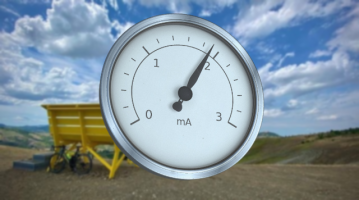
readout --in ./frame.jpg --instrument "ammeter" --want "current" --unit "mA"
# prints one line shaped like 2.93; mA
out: 1.9; mA
